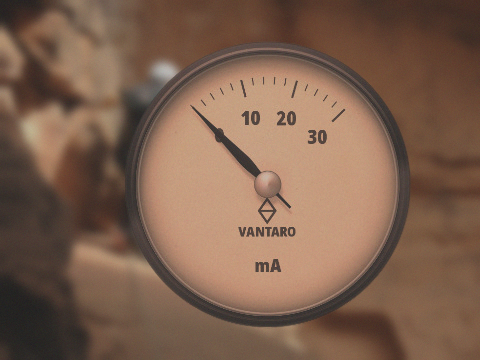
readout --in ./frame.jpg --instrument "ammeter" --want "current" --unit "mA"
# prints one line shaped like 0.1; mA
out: 0; mA
